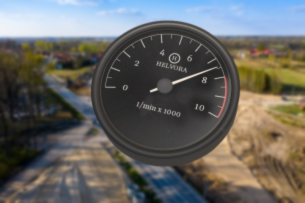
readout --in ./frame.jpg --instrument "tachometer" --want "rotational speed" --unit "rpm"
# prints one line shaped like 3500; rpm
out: 7500; rpm
